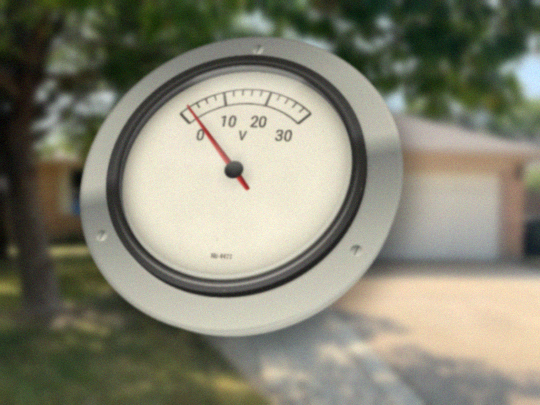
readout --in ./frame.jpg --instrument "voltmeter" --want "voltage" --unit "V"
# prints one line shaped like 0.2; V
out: 2; V
